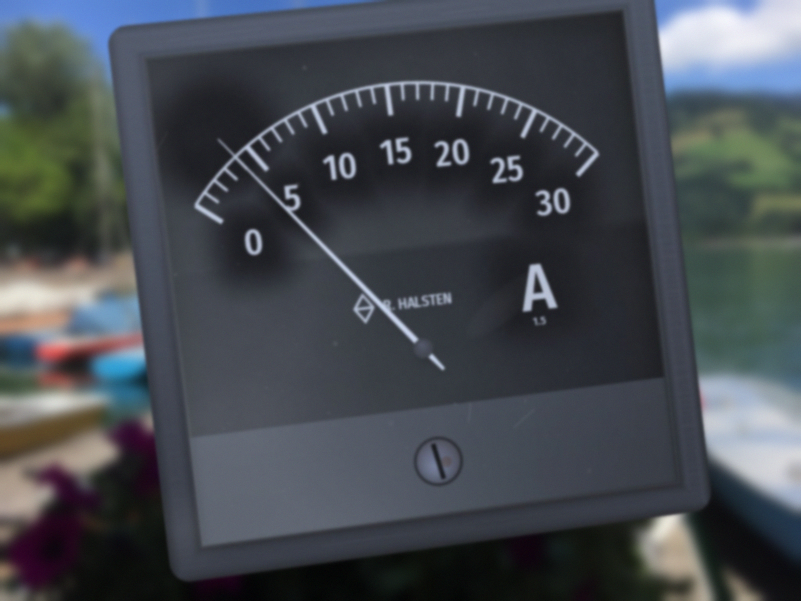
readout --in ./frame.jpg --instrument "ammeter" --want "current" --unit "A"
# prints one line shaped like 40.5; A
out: 4; A
